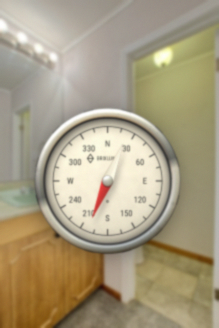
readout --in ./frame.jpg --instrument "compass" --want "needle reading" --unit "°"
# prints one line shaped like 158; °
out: 202.5; °
